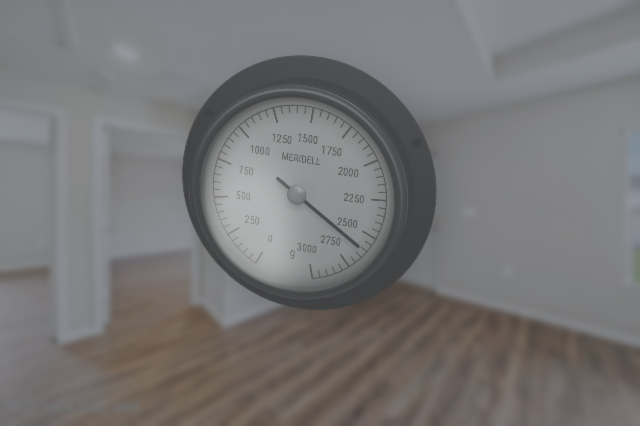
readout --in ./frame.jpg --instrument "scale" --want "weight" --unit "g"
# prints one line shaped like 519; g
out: 2600; g
